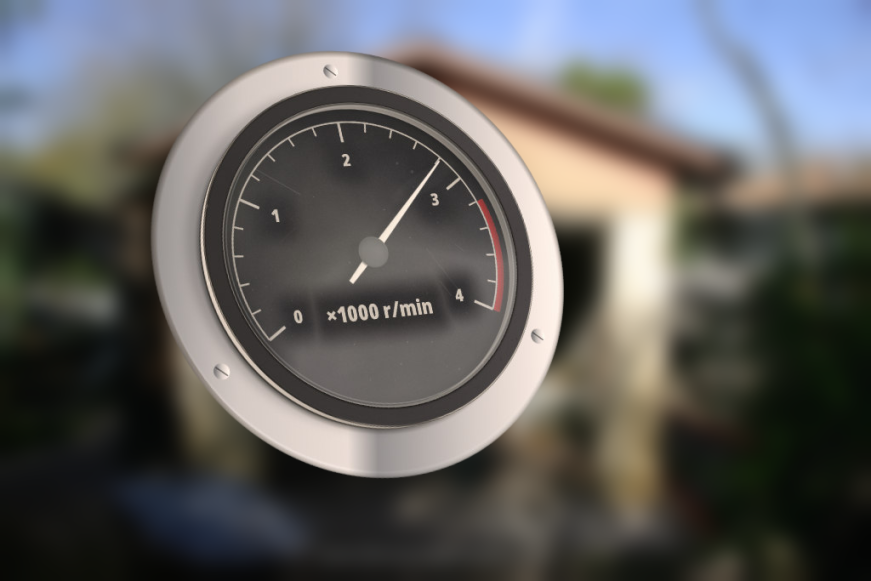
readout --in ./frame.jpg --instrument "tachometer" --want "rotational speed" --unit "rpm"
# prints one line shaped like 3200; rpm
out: 2800; rpm
